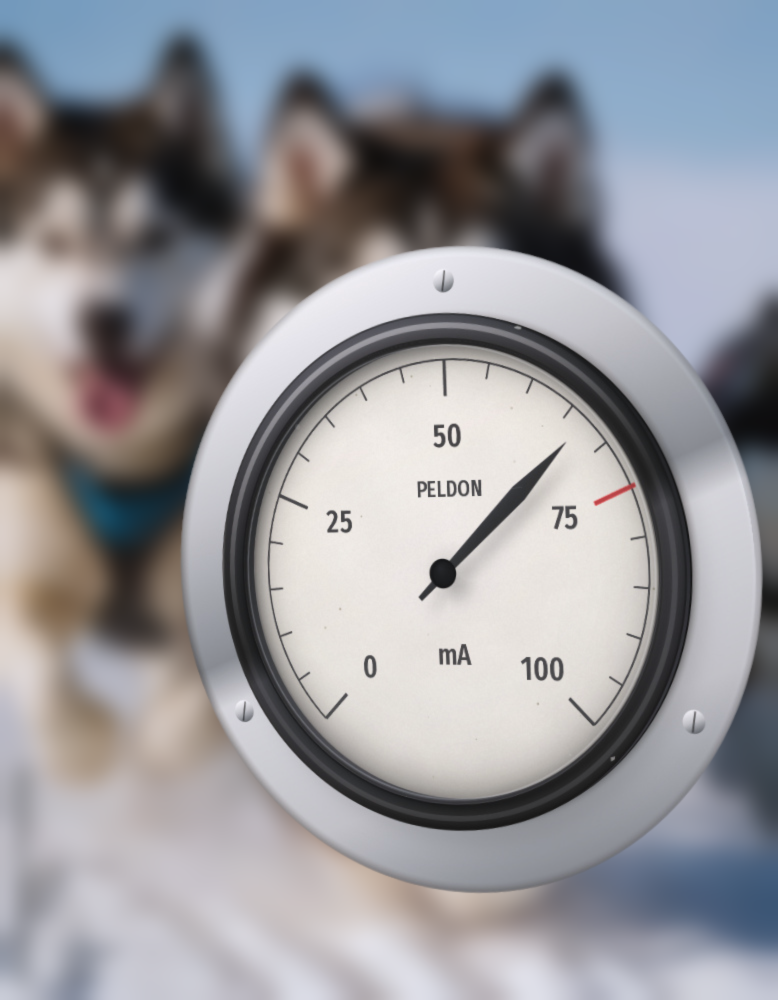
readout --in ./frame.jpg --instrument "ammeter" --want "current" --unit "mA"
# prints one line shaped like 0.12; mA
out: 67.5; mA
